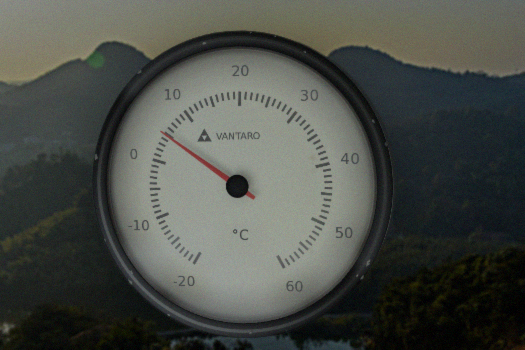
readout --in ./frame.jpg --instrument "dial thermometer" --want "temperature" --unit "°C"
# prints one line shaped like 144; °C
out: 5; °C
